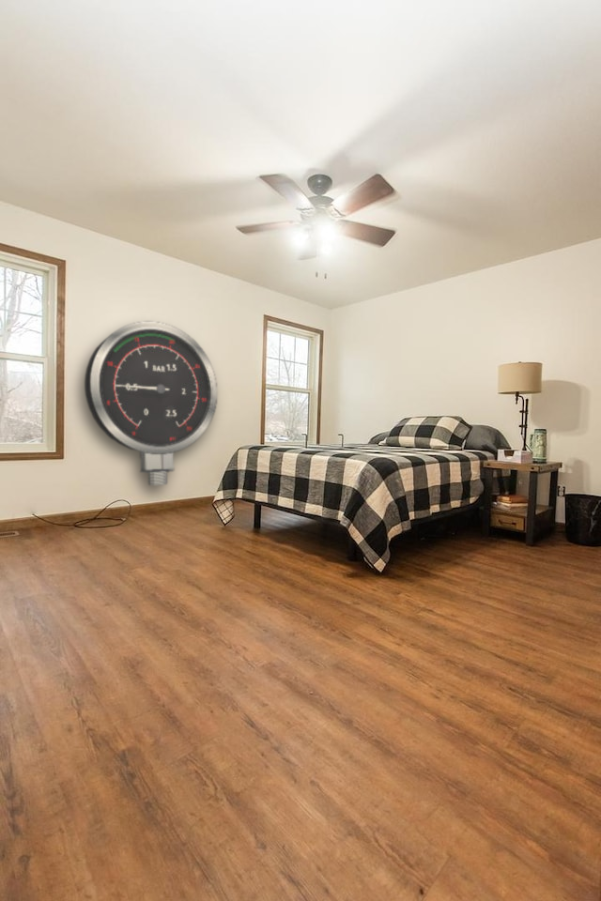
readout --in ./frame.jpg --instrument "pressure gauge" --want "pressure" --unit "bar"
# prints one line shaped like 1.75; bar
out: 0.5; bar
